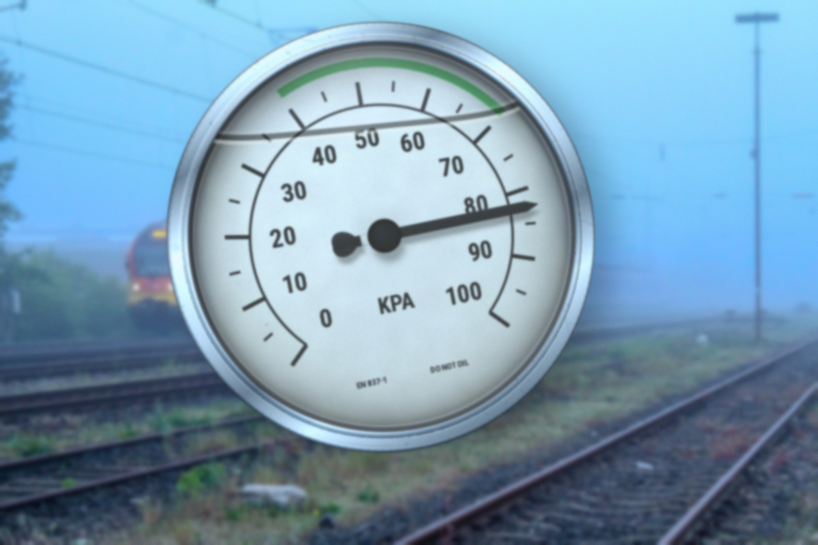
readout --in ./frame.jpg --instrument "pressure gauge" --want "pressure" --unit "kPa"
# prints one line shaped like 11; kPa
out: 82.5; kPa
